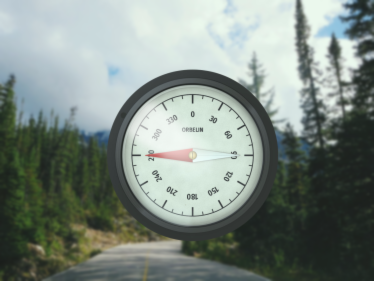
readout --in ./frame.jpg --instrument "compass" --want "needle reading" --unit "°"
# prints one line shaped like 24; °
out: 270; °
